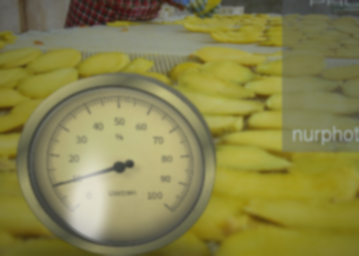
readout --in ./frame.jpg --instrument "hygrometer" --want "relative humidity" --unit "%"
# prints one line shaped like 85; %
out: 10; %
